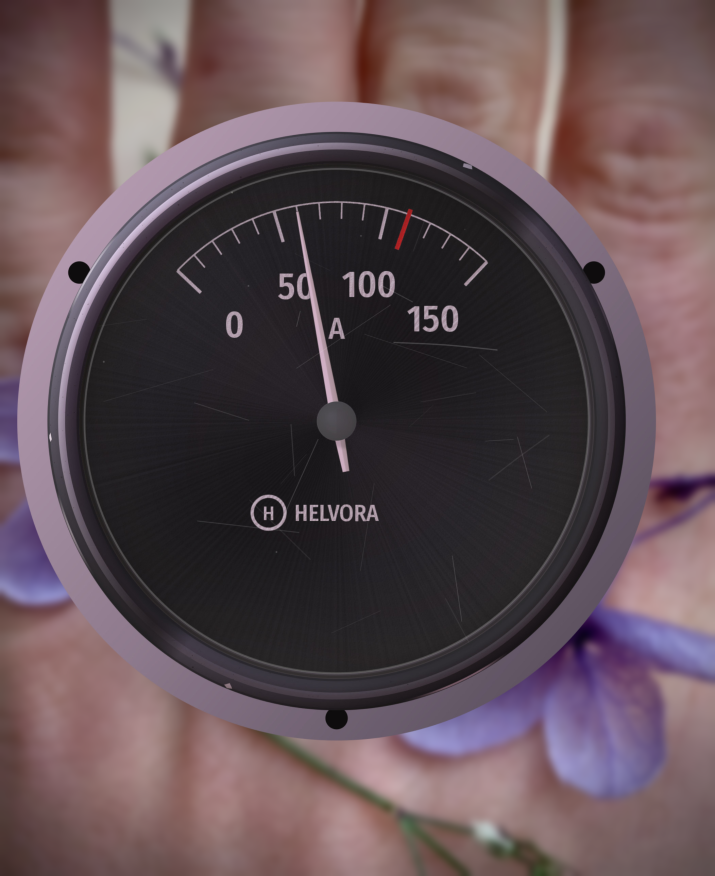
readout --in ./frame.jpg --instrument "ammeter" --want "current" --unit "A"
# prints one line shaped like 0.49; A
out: 60; A
